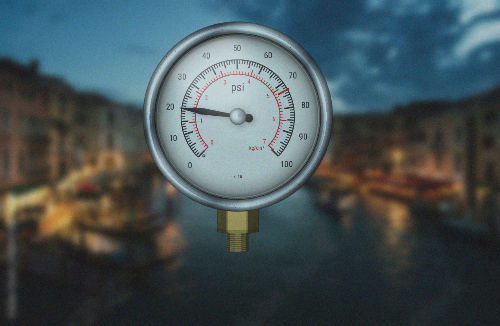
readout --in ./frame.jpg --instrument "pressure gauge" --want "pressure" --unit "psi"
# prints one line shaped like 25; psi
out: 20; psi
